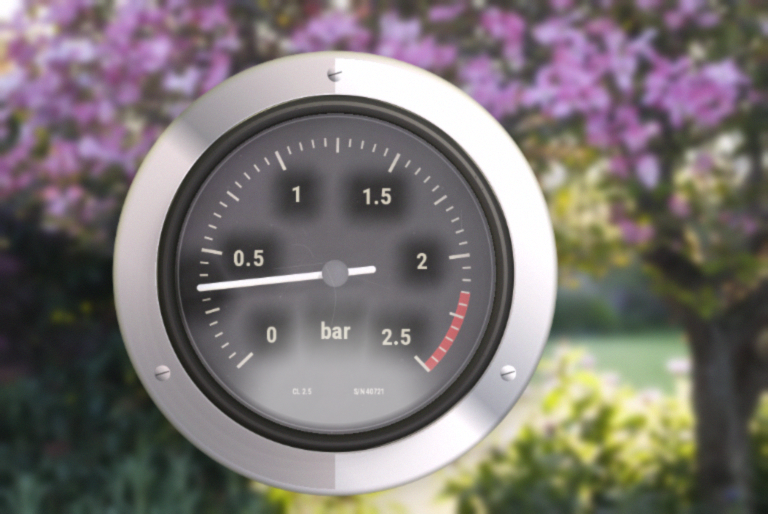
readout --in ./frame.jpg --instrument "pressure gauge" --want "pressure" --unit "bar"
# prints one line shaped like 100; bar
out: 0.35; bar
